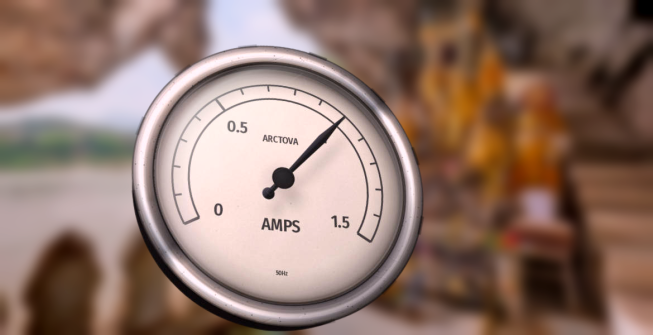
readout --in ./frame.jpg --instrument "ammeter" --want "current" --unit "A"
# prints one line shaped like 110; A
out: 1; A
